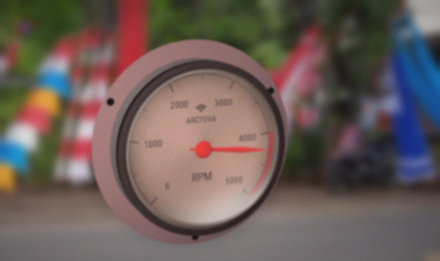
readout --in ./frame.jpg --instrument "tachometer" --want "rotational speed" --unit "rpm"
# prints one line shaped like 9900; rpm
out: 4250; rpm
